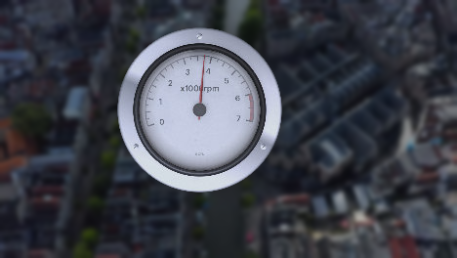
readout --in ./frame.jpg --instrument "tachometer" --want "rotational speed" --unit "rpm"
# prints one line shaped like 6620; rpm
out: 3750; rpm
